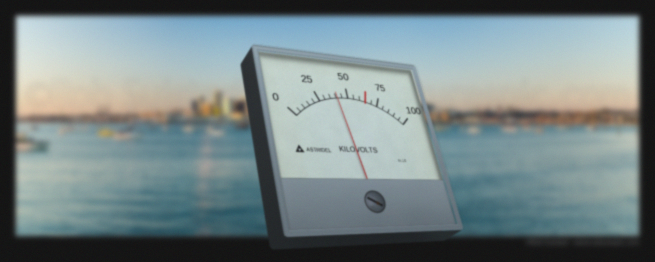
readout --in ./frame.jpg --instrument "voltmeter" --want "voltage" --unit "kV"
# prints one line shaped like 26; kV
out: 40; kV
